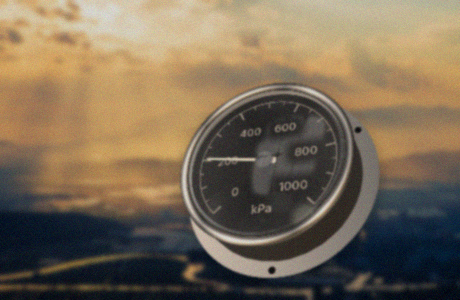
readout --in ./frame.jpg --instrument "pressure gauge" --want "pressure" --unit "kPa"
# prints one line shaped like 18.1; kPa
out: 200; kPa
